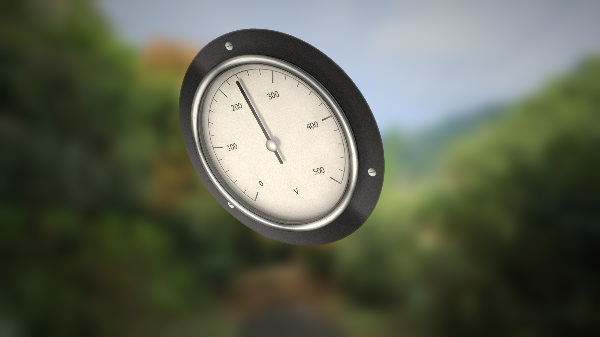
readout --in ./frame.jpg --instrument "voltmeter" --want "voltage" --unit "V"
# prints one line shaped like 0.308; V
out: 240; V
